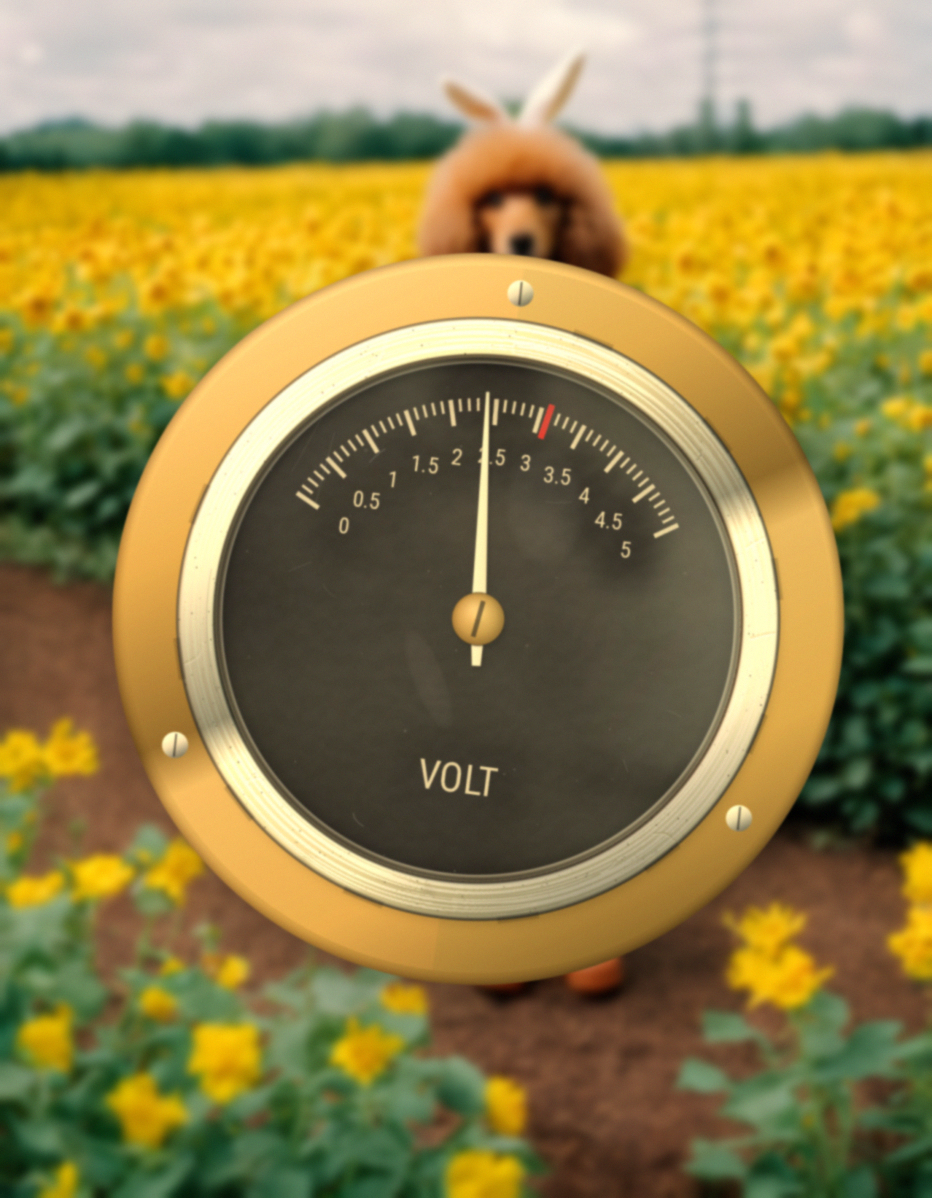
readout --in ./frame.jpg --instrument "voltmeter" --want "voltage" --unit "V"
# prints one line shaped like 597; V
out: 2.4; V
